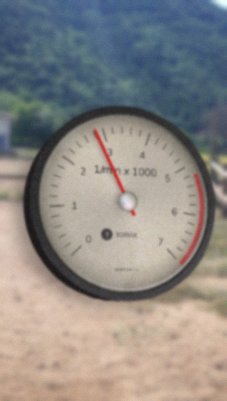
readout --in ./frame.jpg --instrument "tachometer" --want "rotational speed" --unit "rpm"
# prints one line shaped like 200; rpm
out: 2800; rpm
